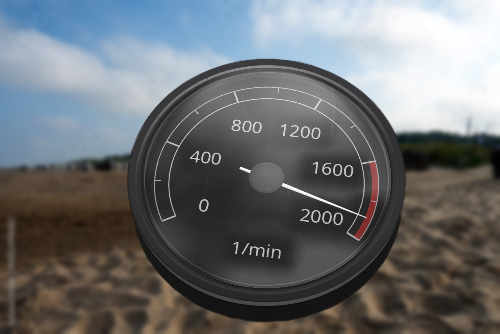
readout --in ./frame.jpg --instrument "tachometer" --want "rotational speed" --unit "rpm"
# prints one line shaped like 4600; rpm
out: 1900; rpm
